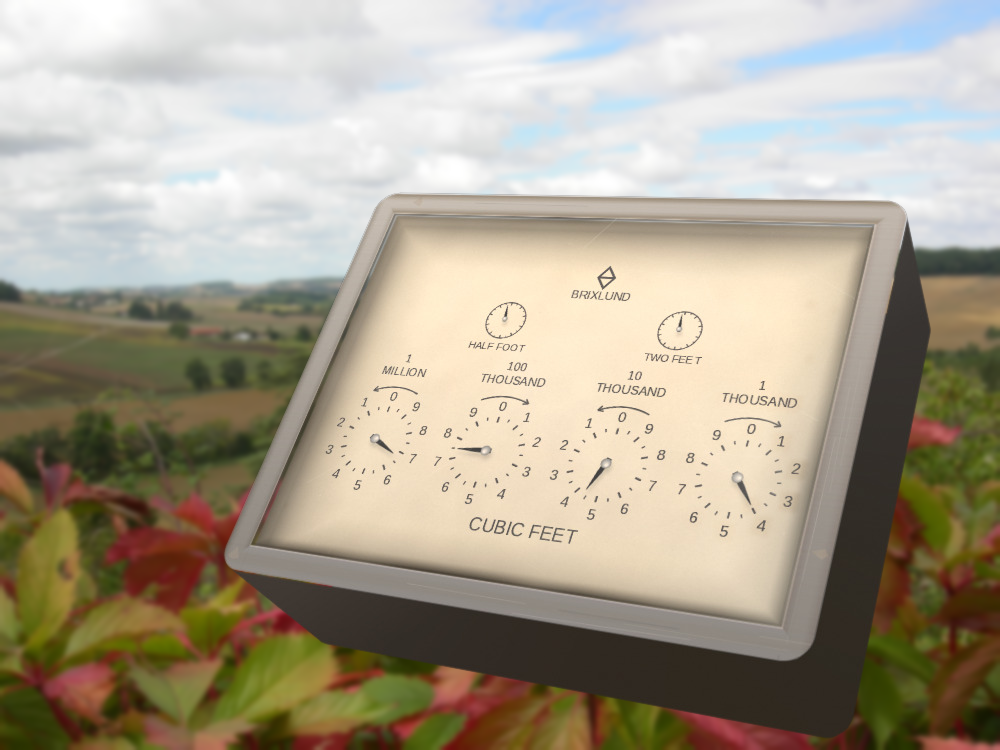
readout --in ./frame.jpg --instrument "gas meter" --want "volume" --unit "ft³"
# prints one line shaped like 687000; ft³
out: 674400; ft³
